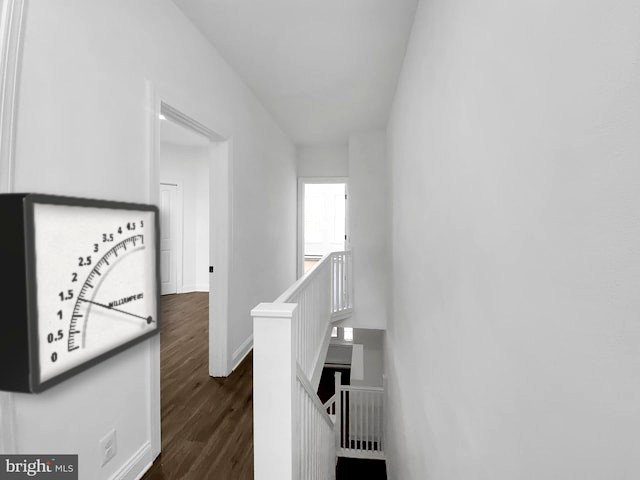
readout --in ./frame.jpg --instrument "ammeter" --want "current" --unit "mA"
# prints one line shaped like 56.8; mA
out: 1.5; mA
